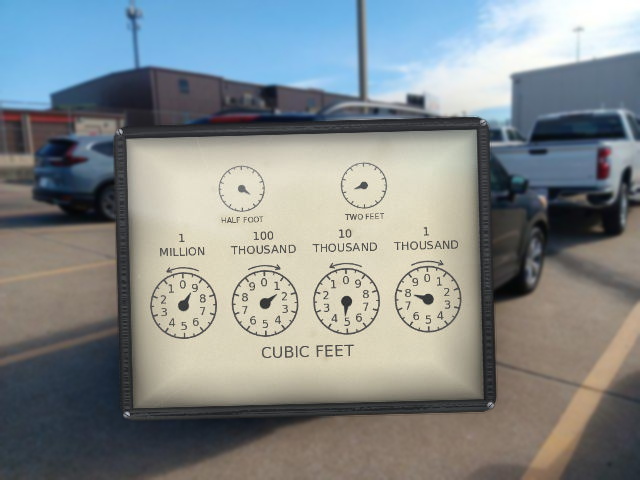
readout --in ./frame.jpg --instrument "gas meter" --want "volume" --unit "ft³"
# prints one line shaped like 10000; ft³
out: 914800; ft³
